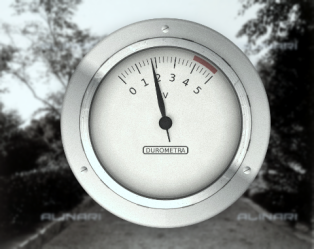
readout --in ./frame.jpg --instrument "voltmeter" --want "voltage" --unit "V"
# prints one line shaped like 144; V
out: 1.8; V
